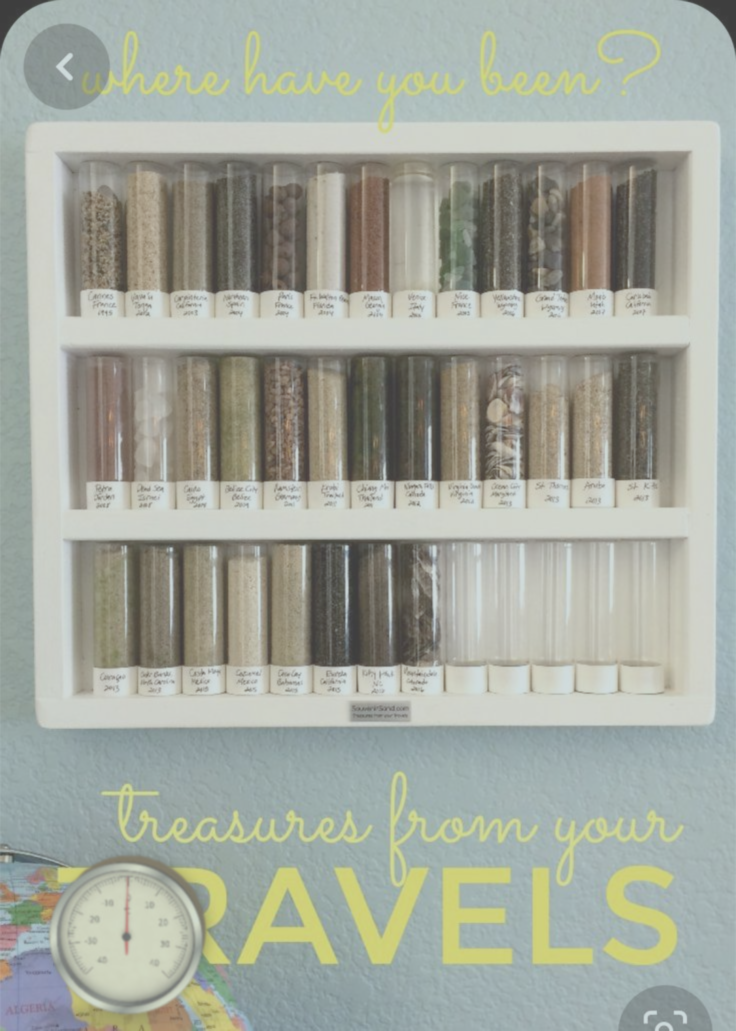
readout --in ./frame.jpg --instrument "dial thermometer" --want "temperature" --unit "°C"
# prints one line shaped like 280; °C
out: 0; °C
